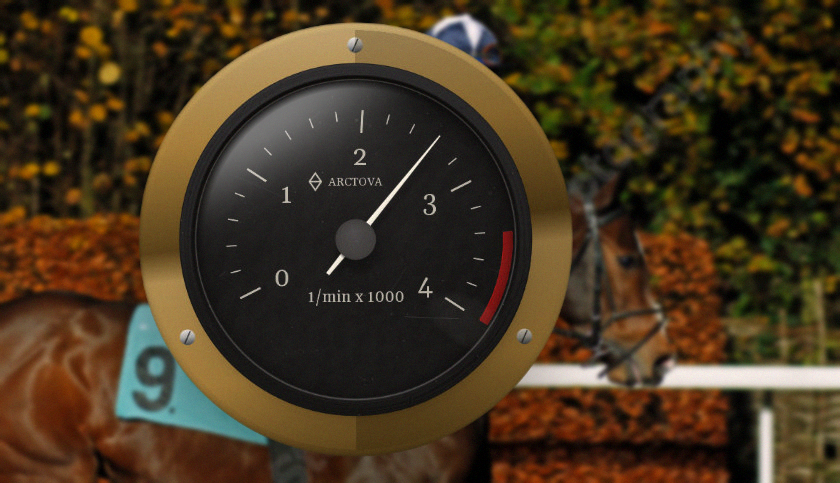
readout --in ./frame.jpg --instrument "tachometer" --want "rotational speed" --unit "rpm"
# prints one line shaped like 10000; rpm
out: 2600; rpm
